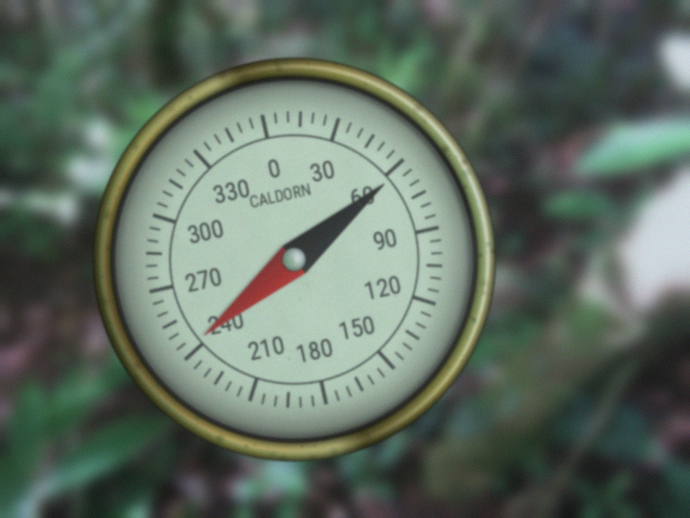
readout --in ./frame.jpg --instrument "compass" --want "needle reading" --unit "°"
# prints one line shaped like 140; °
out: 242.5; °
